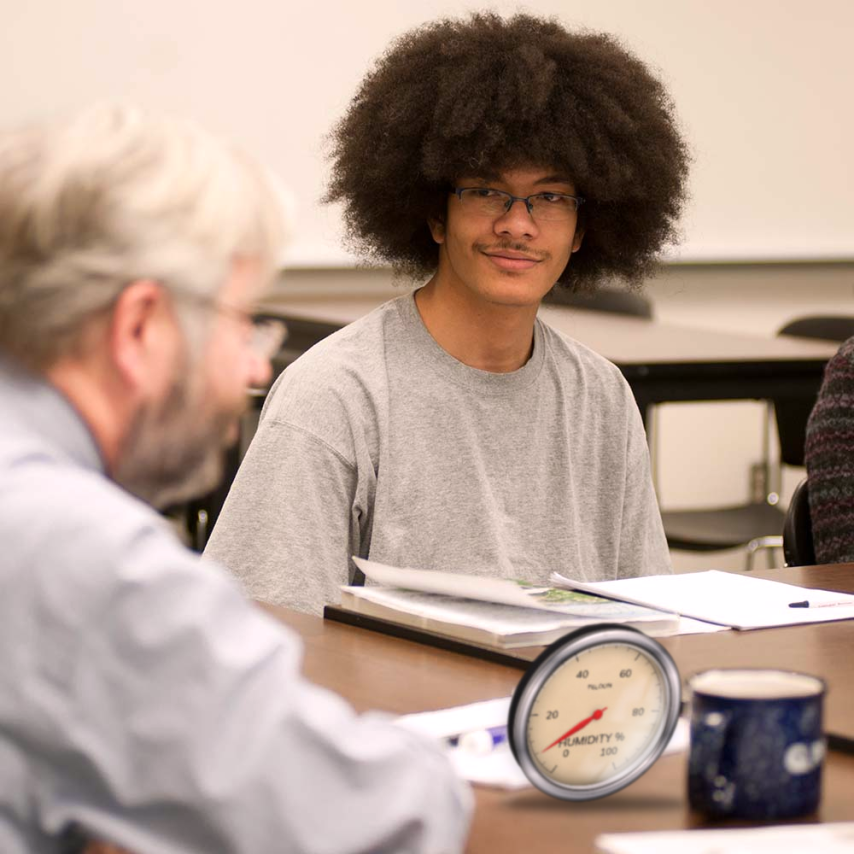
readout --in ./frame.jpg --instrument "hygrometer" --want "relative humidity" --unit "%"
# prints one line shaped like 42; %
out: 8; %
